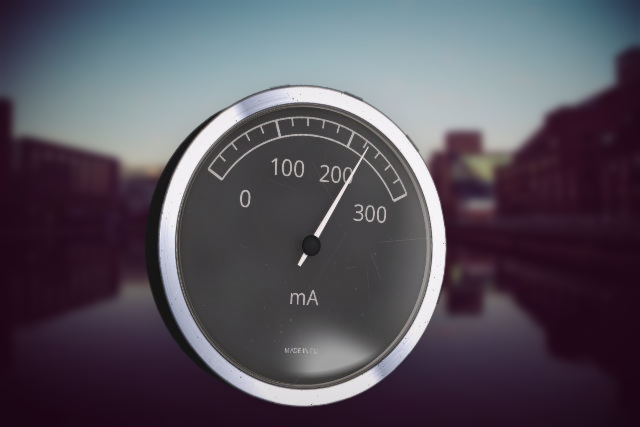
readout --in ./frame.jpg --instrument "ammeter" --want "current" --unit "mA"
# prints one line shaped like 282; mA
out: 220; mA
